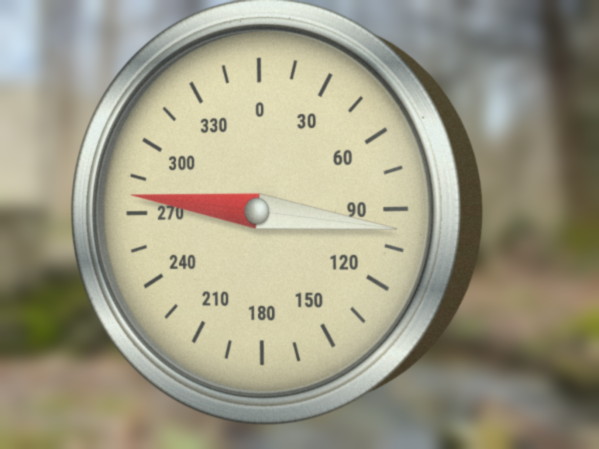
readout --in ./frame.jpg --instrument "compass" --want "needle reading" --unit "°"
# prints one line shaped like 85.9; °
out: 277.5; °
